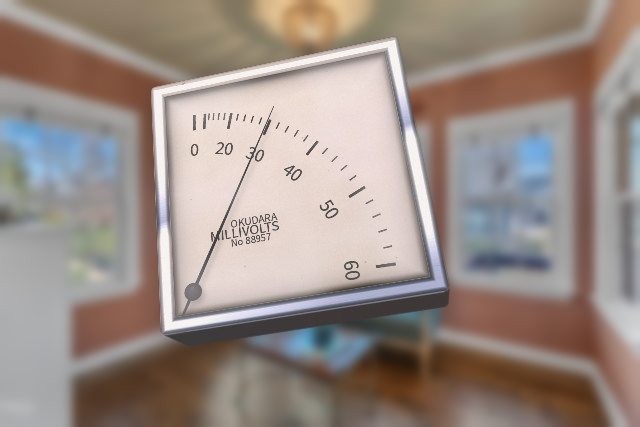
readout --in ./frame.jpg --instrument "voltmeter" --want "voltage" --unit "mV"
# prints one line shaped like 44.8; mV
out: 30; mV
